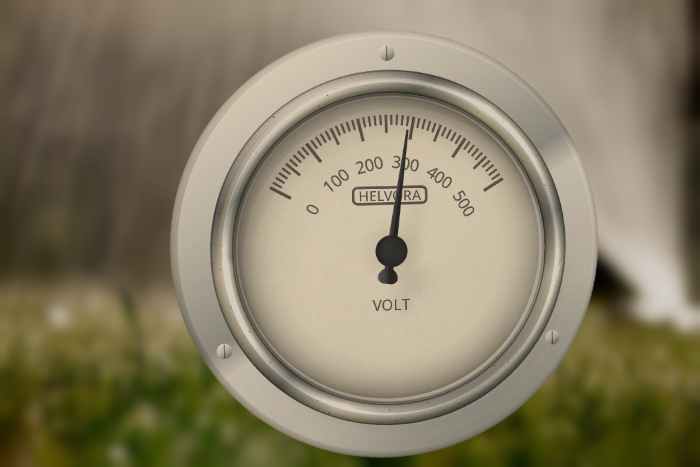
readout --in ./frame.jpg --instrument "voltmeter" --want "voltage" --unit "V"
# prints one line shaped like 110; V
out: 290; V
